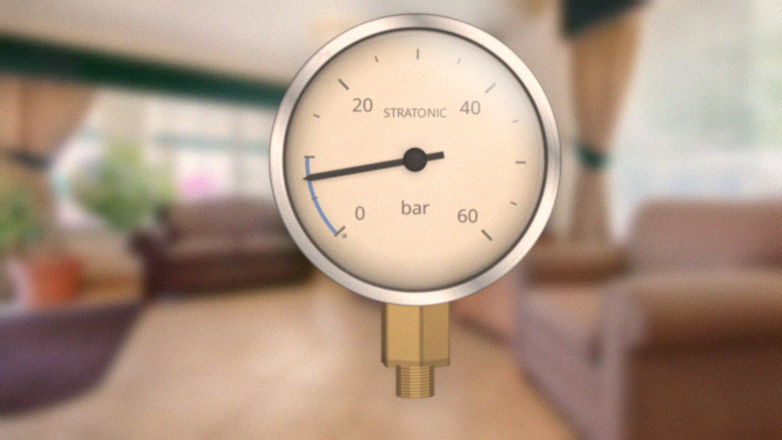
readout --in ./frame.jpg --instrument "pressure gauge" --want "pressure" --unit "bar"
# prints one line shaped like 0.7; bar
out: 7.5; bar
